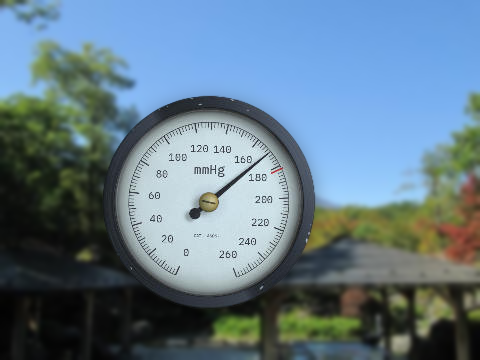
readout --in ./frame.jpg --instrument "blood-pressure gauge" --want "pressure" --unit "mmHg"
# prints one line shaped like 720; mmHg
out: 170; mmHg
